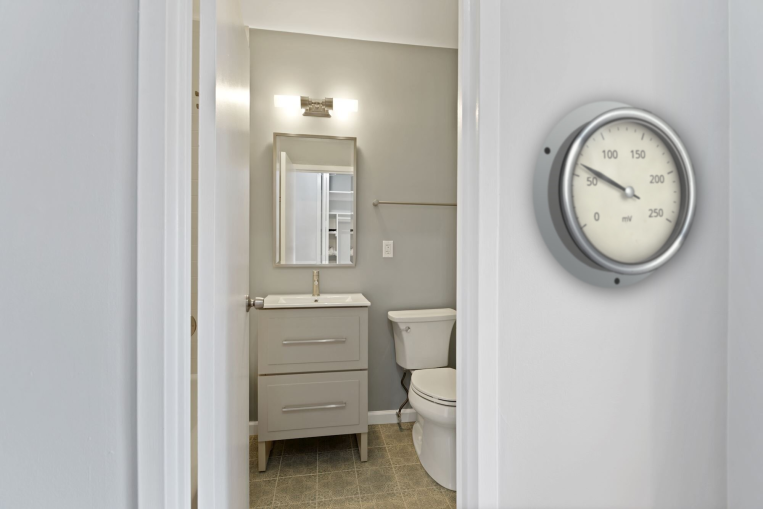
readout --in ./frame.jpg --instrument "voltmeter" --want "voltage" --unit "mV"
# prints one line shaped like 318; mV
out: 60; mV
